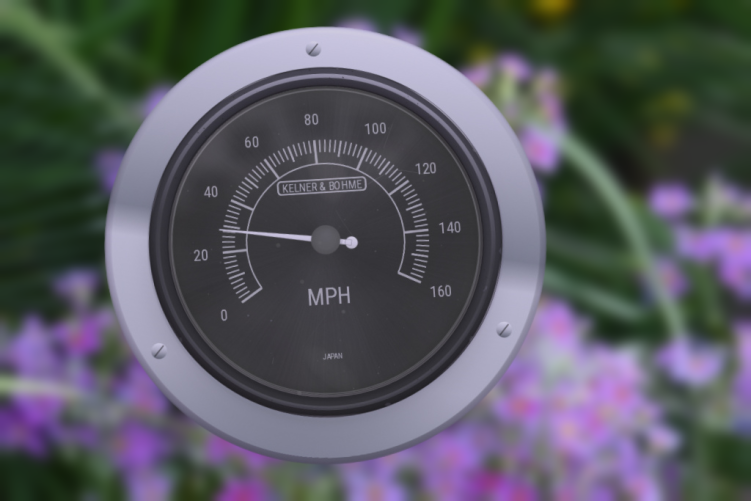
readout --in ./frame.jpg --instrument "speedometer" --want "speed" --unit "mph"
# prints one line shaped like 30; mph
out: 28; mph
